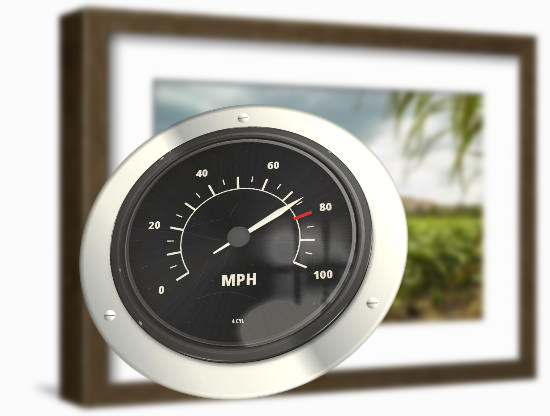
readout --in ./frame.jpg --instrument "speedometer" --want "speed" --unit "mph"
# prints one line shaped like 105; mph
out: 75; mph
